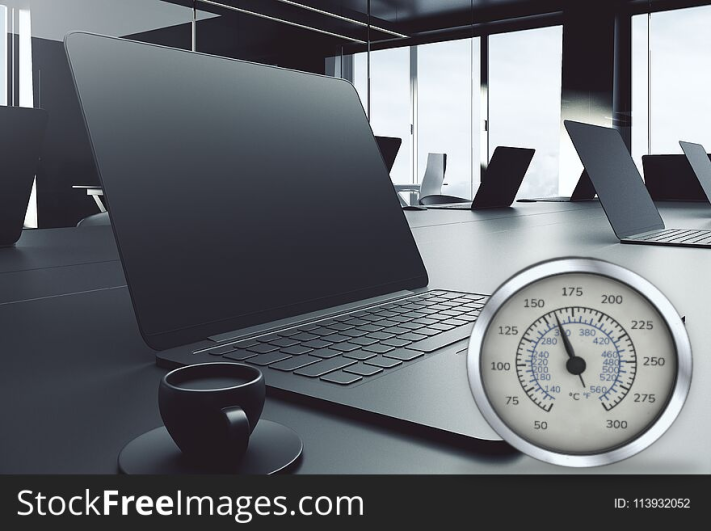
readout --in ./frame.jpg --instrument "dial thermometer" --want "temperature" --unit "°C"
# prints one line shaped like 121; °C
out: 160; °C
